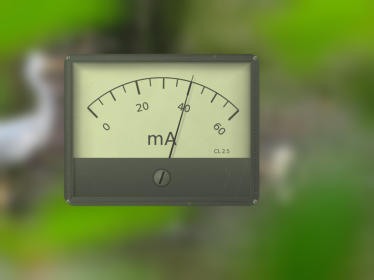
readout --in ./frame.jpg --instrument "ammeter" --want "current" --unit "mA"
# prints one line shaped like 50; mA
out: 40; mA
